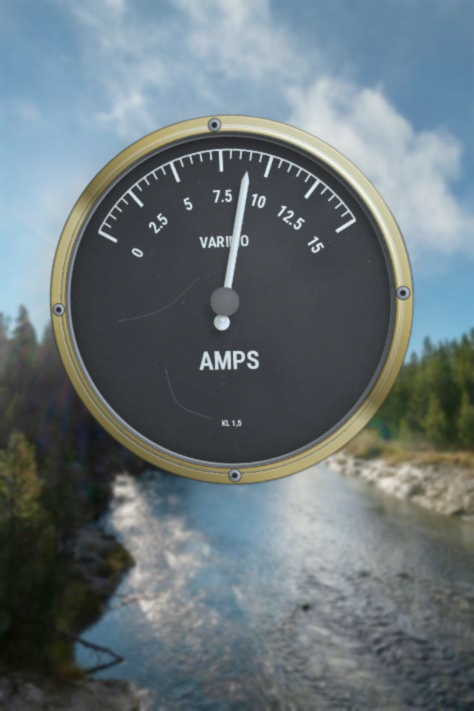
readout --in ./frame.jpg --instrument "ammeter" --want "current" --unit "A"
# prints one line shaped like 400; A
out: 9; A
